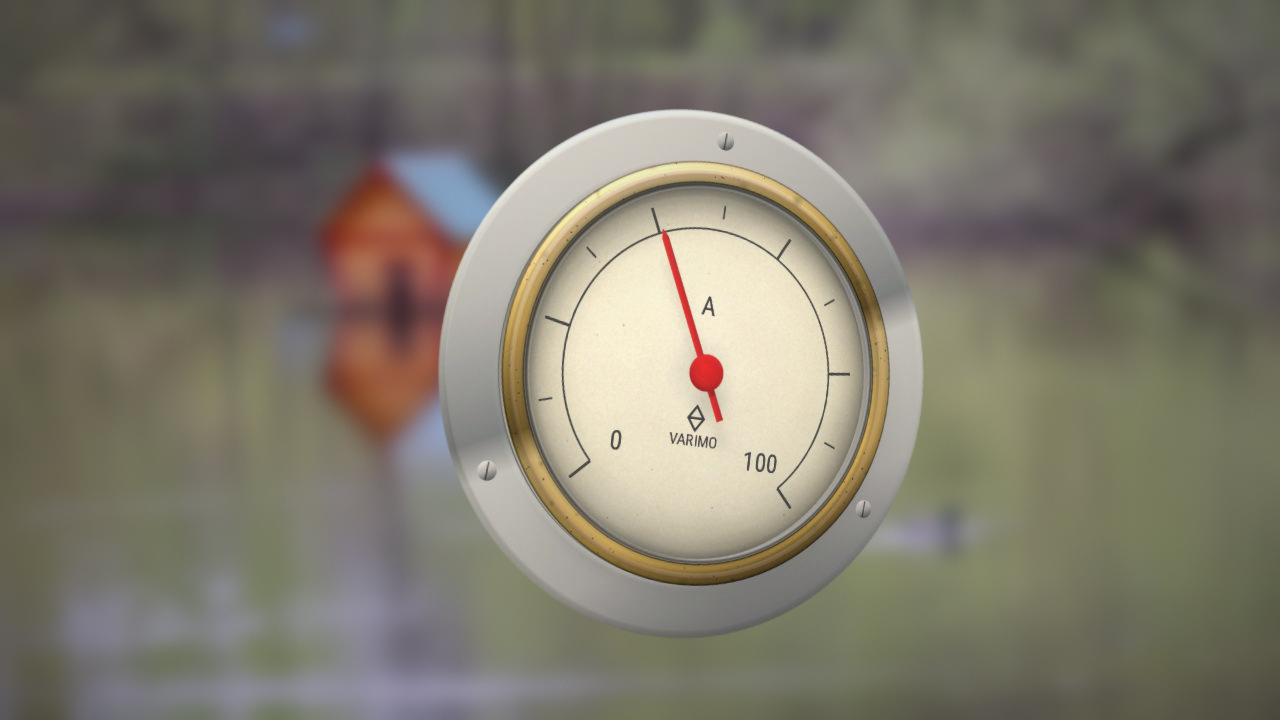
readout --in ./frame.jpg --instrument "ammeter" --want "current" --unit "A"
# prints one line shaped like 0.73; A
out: 40; A
